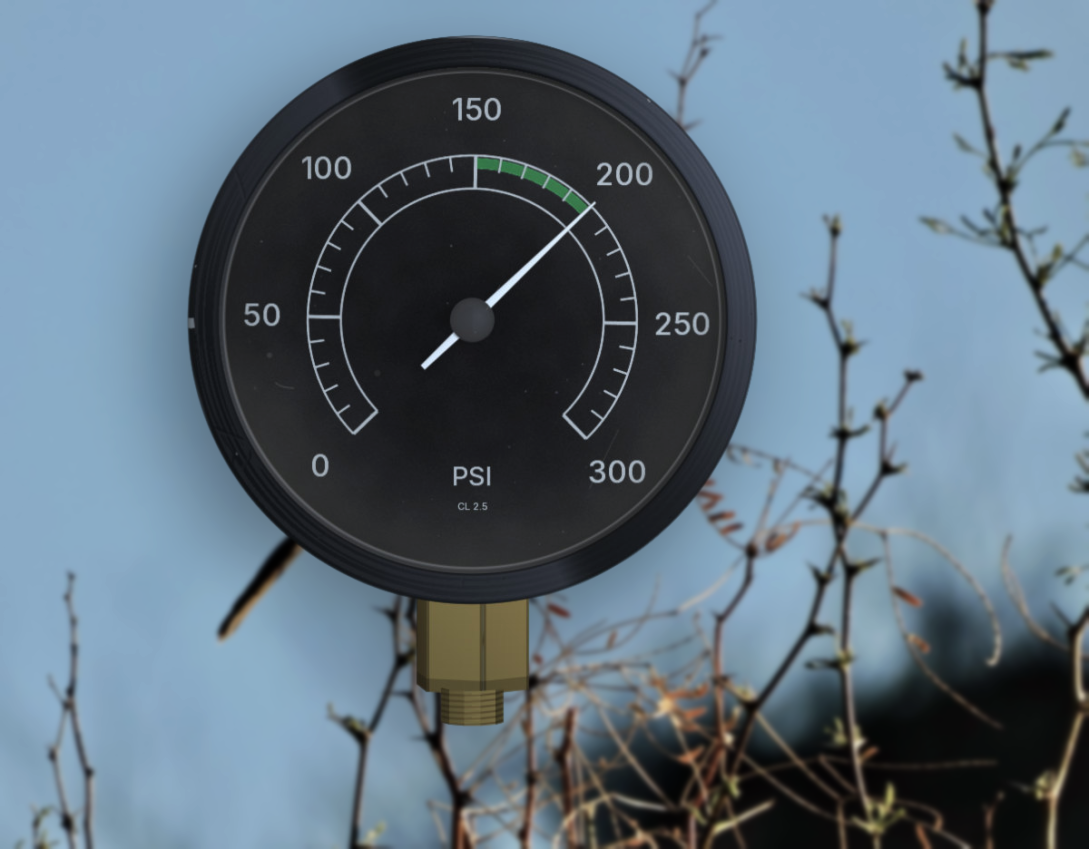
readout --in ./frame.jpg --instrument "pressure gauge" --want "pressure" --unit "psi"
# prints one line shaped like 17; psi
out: 200; psi
